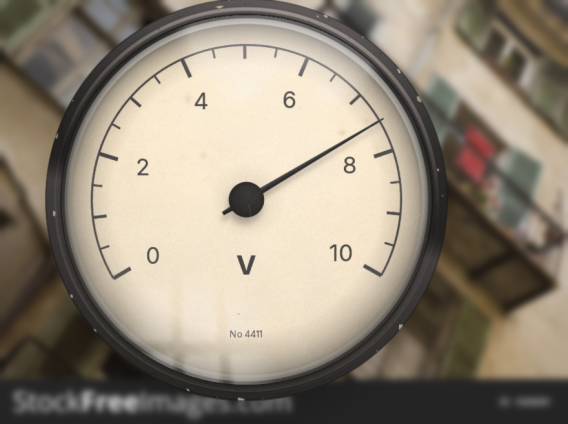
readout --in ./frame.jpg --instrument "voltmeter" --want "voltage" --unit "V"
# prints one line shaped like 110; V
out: 7.5; V
